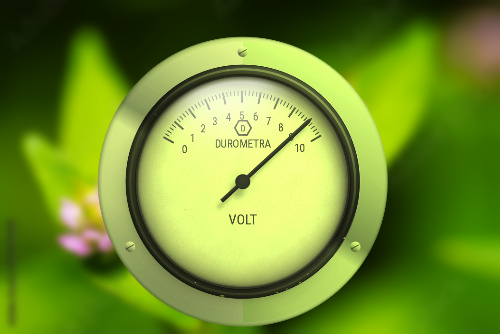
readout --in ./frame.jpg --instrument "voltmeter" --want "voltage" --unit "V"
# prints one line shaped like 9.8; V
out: 9; V
